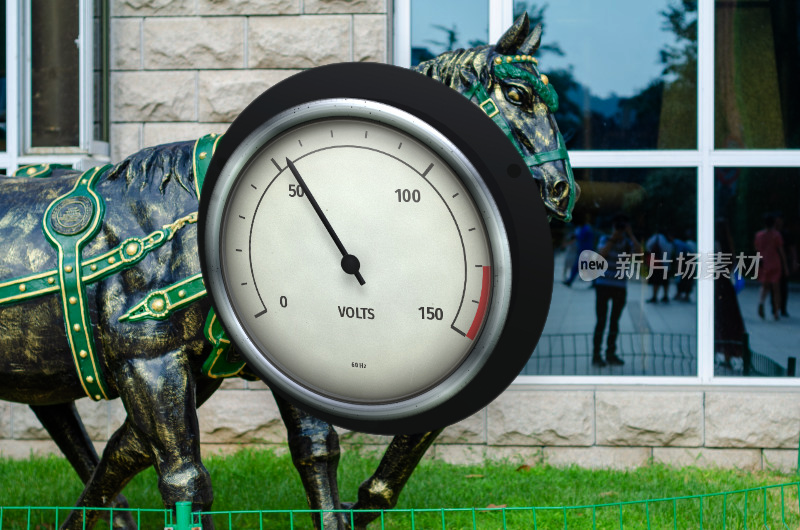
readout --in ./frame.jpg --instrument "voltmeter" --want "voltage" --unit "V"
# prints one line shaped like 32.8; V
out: 55; V
